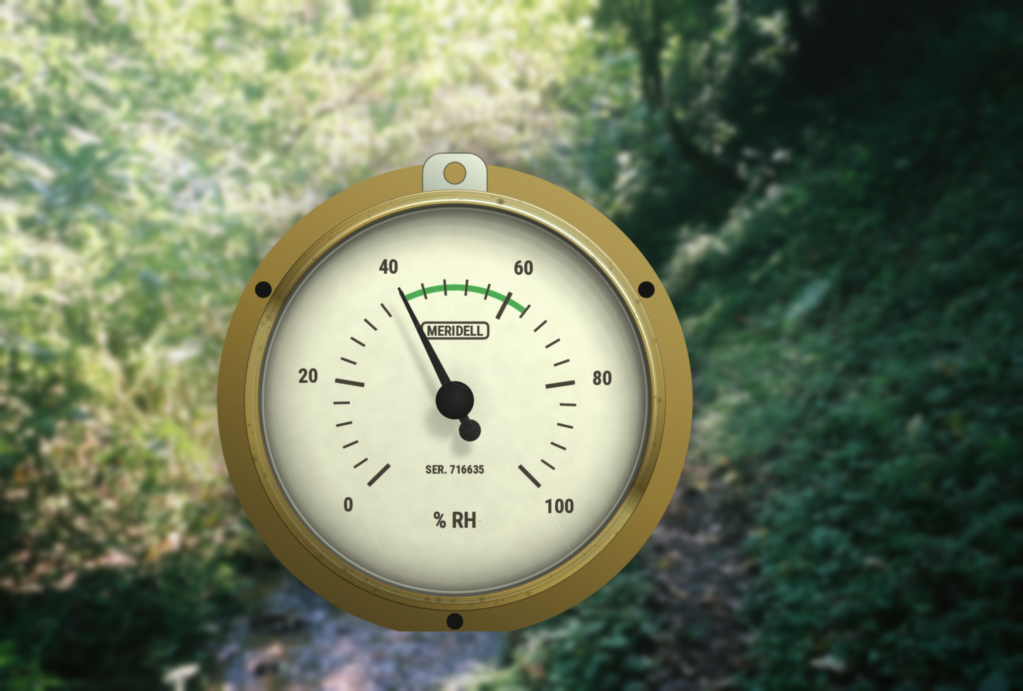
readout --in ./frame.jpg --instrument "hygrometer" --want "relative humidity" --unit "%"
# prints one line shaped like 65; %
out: 40; %
